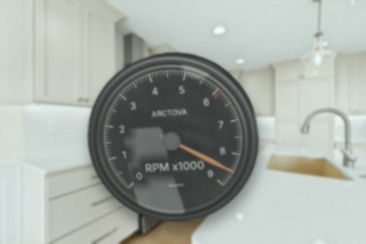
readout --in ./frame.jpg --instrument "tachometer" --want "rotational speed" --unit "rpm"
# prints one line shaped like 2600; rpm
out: 8500; rpm
